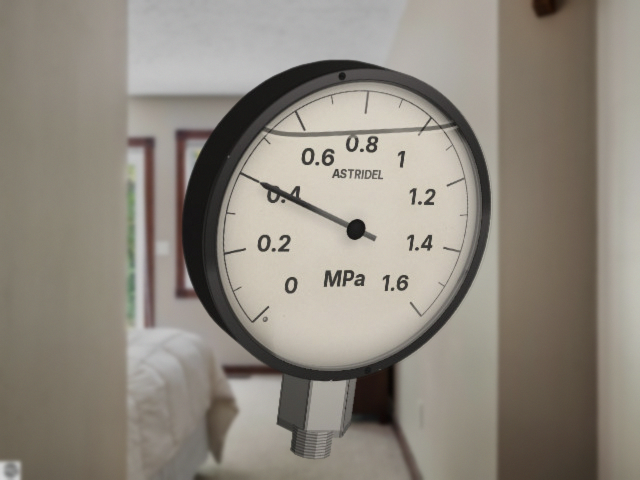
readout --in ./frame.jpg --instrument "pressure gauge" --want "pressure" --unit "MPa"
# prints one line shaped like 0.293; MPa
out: 0.4; MPa
